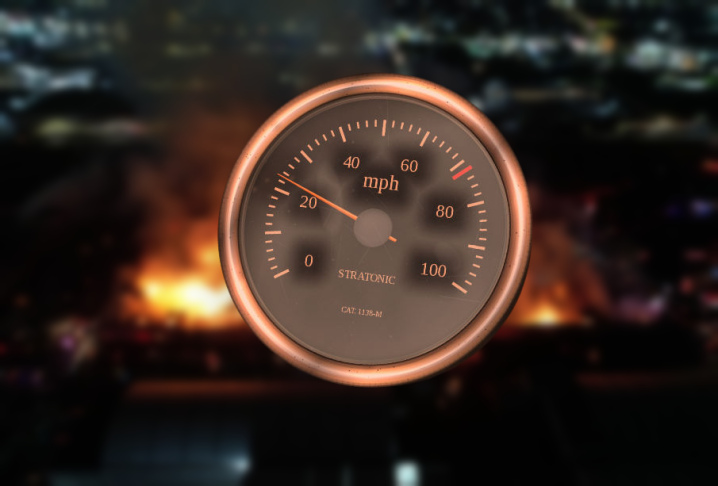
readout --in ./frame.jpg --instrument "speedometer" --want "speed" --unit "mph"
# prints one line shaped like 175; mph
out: 23; mph
